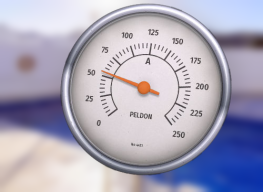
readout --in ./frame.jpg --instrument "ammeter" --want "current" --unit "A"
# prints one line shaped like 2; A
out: 55; A
